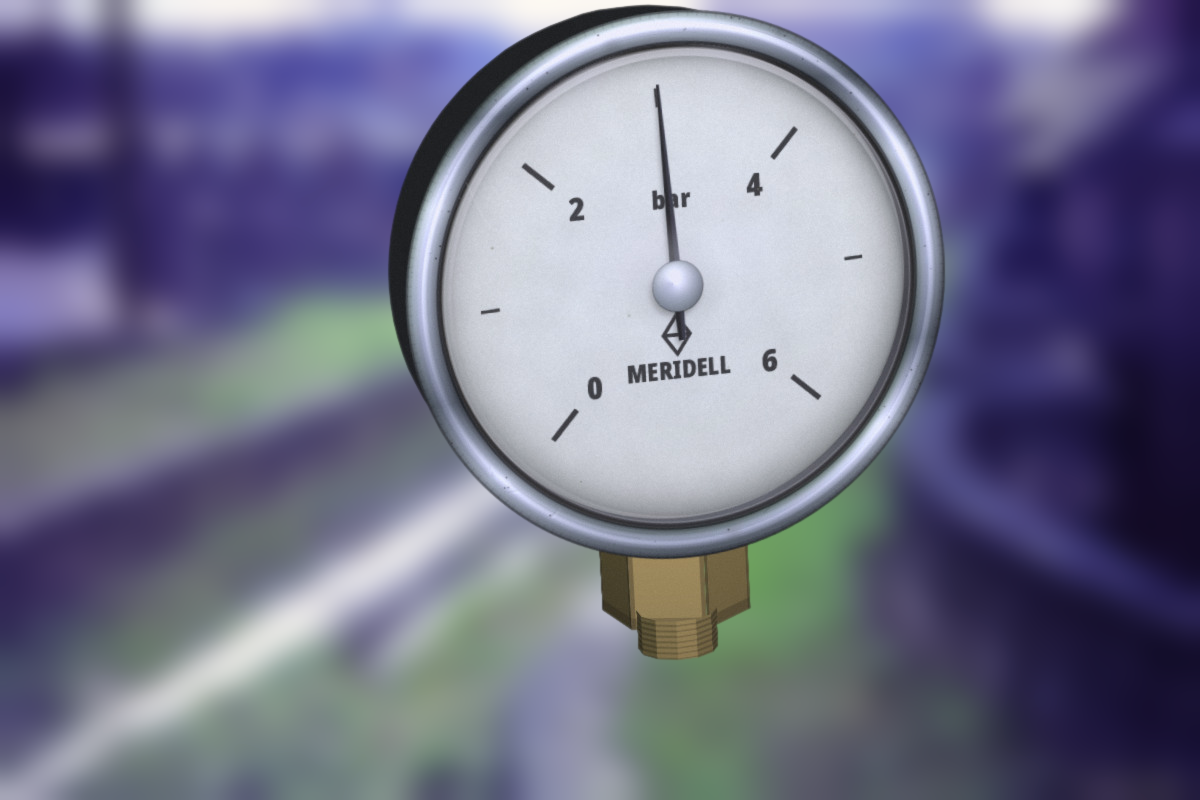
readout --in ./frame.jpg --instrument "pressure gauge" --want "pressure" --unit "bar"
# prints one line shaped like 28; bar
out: 3; bar
